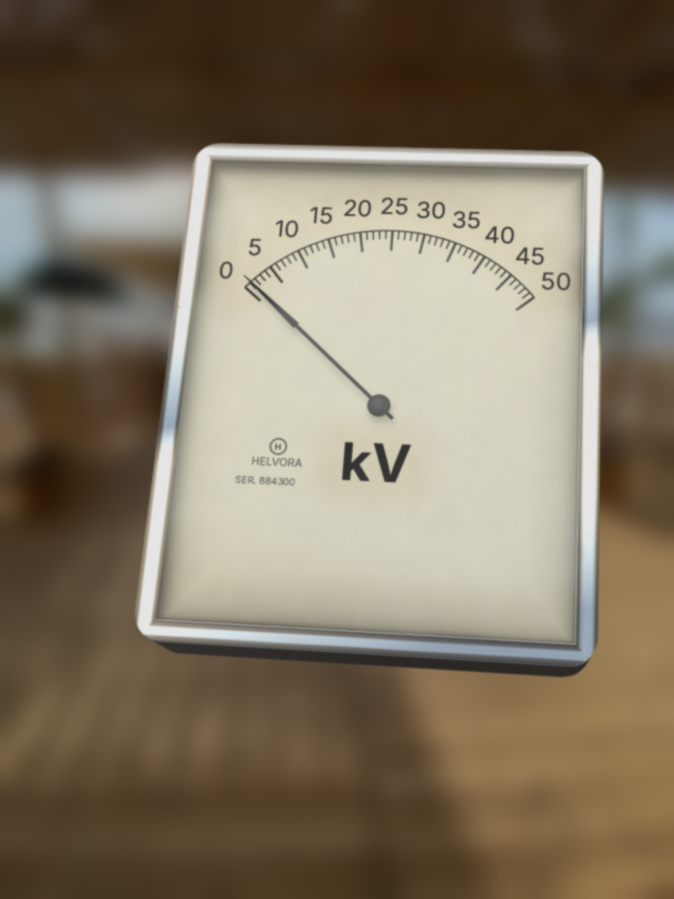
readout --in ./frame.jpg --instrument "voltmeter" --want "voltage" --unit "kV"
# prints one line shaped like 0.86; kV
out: 1; kV
